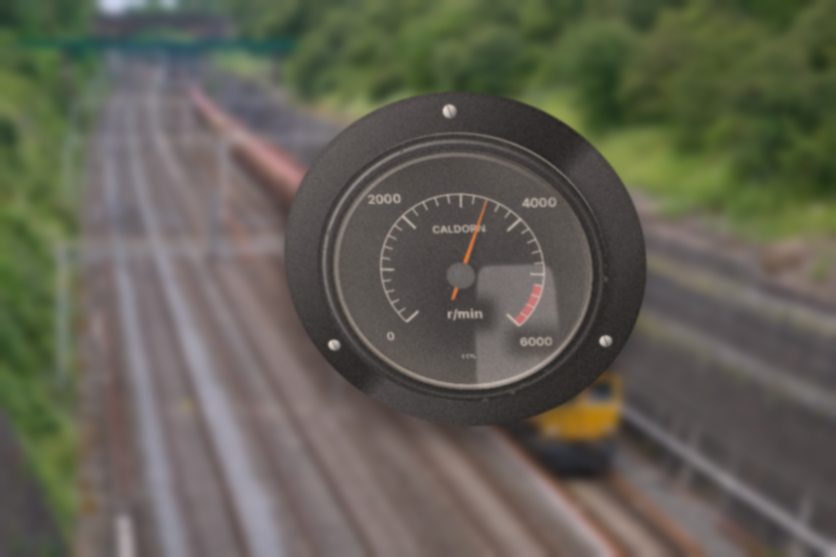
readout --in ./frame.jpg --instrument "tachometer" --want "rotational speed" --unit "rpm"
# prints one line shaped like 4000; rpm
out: 3400; rpm
